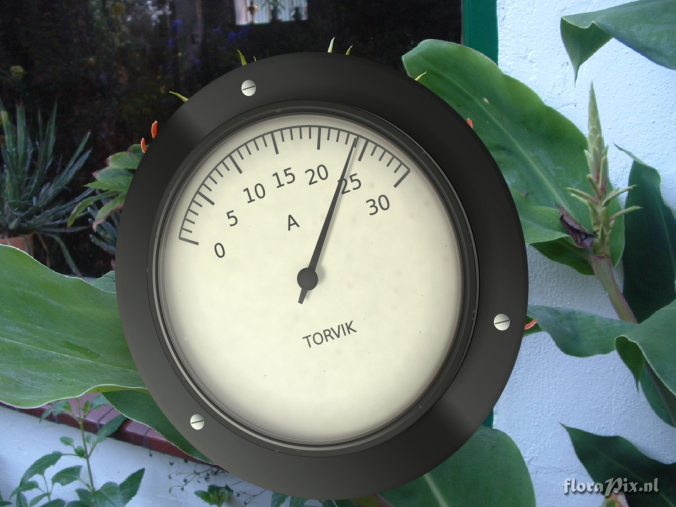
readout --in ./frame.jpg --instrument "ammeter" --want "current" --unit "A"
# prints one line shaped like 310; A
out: 24; A
